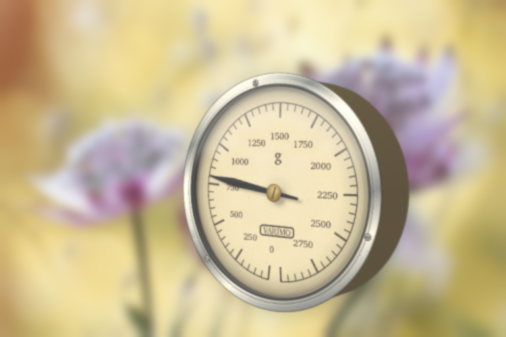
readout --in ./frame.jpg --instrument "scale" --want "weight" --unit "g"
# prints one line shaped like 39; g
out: 800; g
